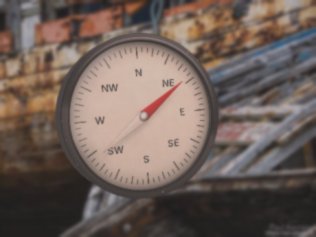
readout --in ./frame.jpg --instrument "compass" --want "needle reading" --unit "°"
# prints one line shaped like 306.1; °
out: 55; °
